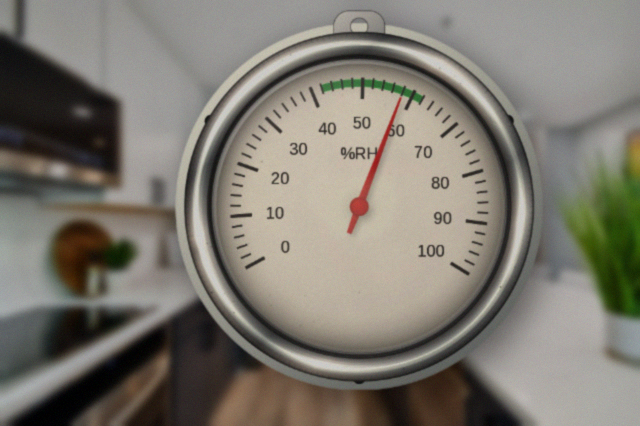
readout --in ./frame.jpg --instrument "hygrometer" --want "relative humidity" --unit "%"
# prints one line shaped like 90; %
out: 58; %
